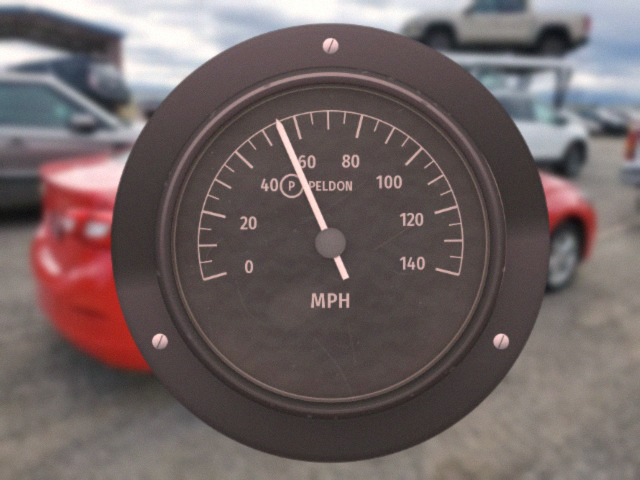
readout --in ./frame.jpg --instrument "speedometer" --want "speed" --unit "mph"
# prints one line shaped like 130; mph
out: 55; mph
